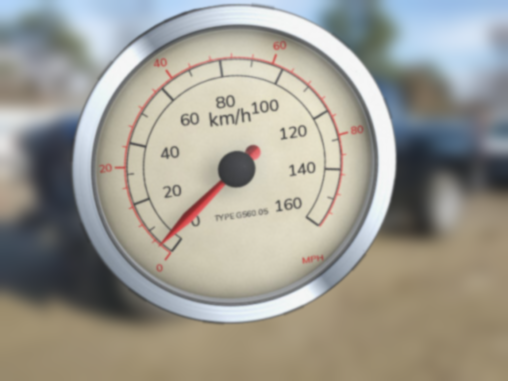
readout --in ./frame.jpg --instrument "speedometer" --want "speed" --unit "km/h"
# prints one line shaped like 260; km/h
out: 5; km/h
